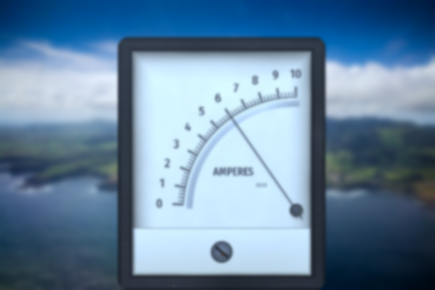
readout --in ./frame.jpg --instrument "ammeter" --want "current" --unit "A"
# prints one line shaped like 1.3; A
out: 6; A
